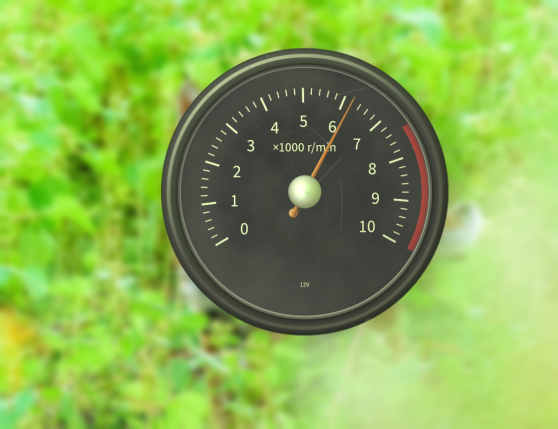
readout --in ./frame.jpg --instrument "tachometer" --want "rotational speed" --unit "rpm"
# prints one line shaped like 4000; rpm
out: 6200; rpm
